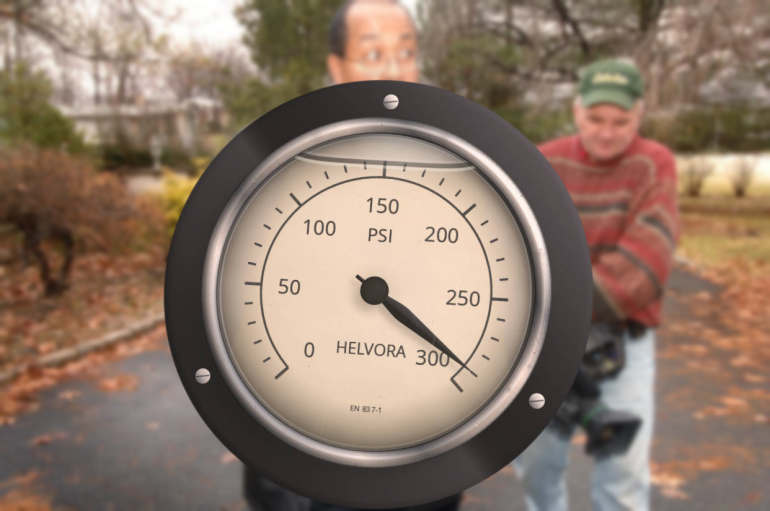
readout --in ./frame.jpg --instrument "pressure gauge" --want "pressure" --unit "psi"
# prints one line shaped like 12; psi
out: 290; psi
